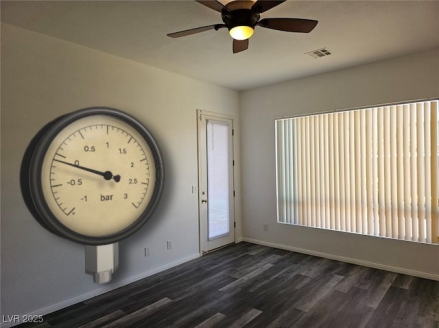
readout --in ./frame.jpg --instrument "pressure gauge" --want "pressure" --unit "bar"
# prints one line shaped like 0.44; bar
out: -0.1; bar
